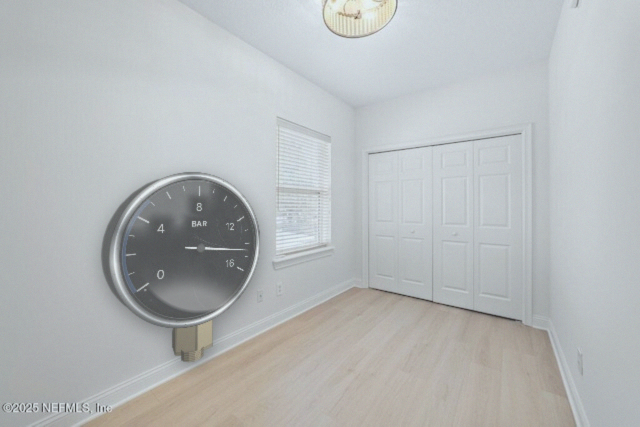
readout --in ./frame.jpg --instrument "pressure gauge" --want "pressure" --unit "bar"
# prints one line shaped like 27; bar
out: 14.5; bar
